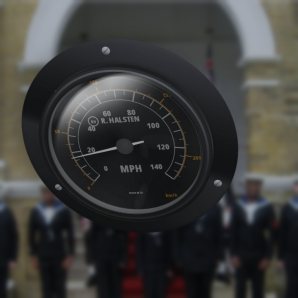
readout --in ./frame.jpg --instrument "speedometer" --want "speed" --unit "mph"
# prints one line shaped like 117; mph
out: 17.5; mph
